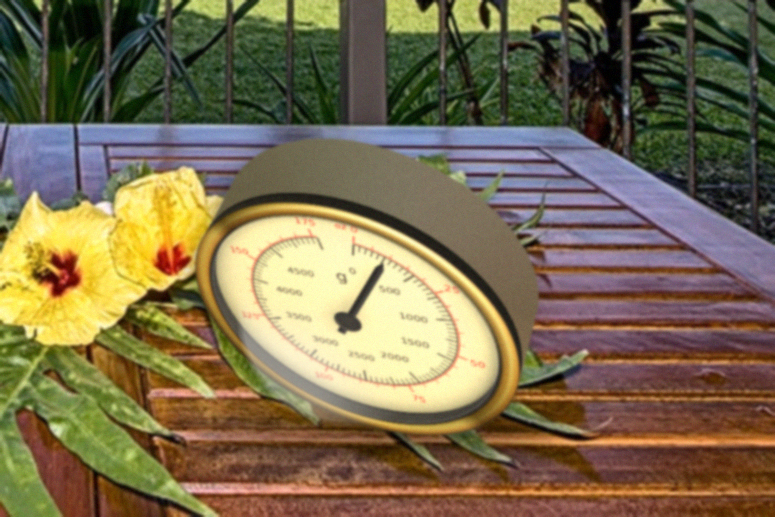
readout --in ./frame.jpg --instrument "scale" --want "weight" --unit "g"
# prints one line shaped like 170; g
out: 250; g
